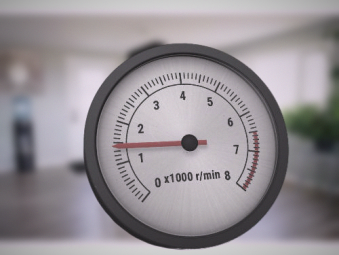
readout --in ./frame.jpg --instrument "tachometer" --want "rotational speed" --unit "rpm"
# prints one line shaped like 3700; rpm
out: 1400; rpm
